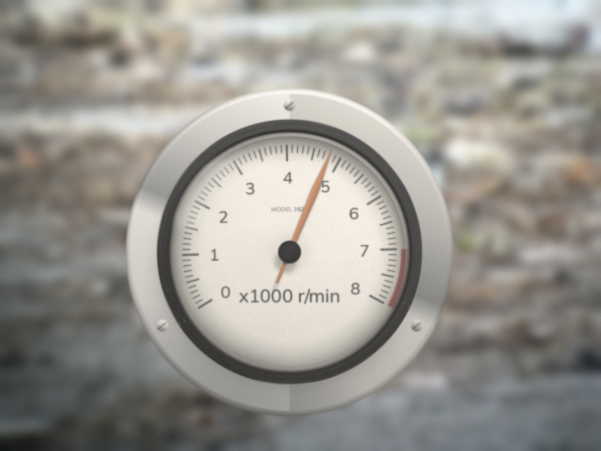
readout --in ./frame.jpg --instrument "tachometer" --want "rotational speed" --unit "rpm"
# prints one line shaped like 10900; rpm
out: 4800; rpm
